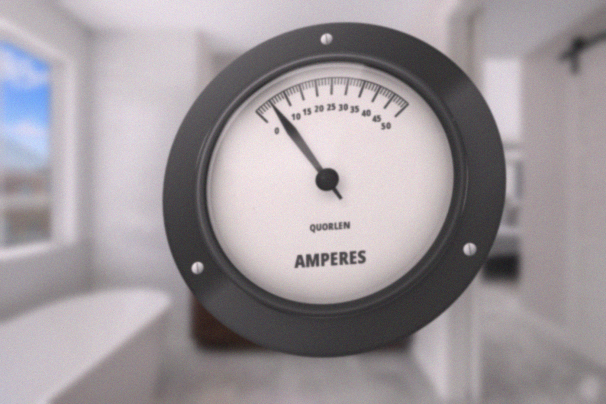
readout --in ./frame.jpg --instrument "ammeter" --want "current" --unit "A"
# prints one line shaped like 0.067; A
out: 5; A
